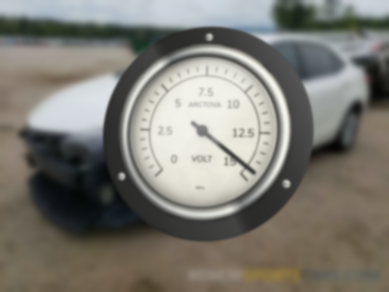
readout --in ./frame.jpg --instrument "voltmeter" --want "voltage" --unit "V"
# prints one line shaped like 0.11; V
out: 14.5; V
